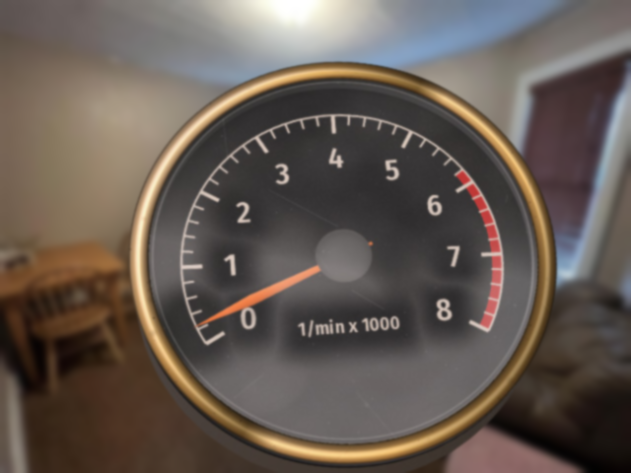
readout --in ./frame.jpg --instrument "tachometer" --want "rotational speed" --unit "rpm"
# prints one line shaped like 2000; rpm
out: 200; rpm
